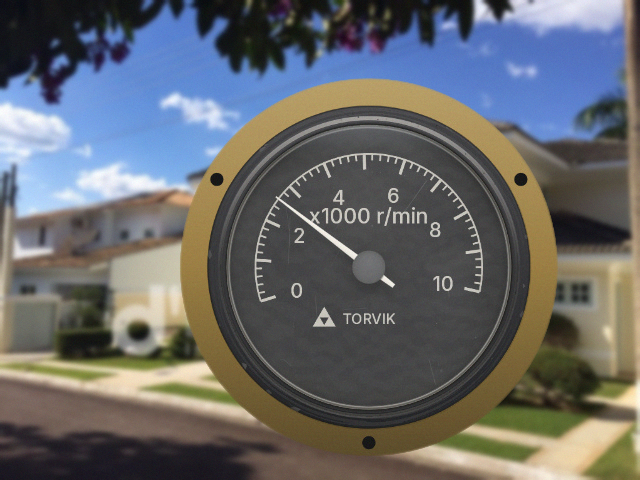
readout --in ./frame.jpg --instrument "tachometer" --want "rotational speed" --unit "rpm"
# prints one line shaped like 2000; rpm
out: 2600; rpm
